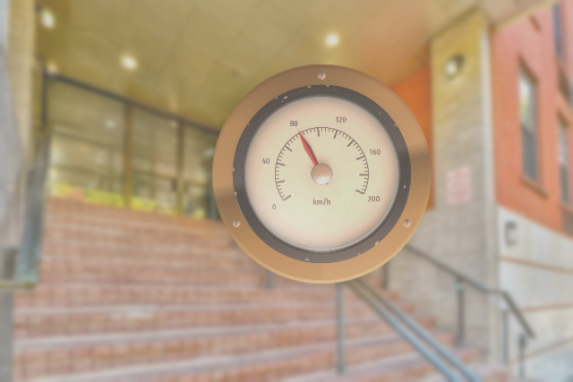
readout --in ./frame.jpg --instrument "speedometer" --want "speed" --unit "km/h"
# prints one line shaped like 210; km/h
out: 80; km/h
